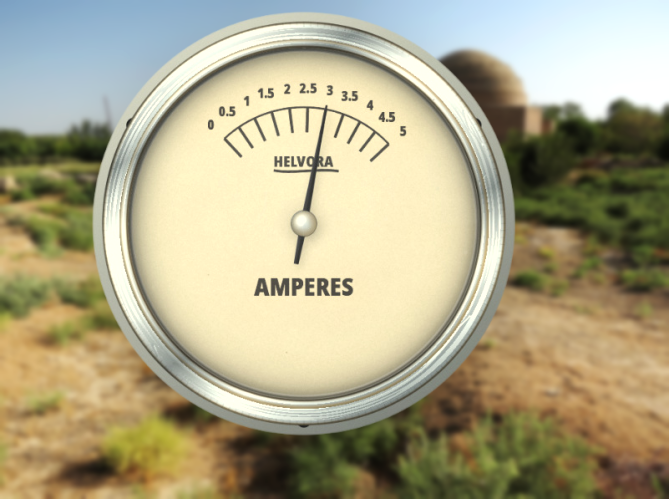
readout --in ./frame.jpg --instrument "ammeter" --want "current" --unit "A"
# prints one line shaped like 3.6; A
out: 3; A
